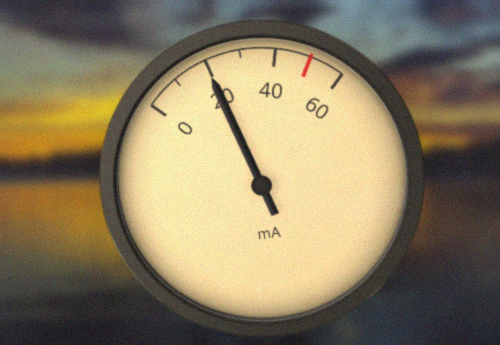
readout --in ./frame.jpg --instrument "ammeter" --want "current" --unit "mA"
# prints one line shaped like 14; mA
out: 20; mA
